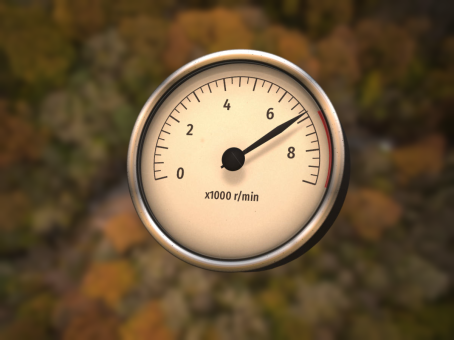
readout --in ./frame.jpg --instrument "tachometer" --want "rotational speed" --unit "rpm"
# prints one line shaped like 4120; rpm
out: 6875; rpm
